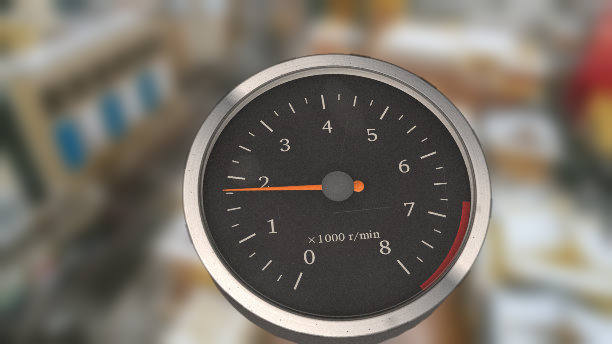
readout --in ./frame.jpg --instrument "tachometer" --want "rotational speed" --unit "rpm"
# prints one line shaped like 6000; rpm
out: 1750; rpm
